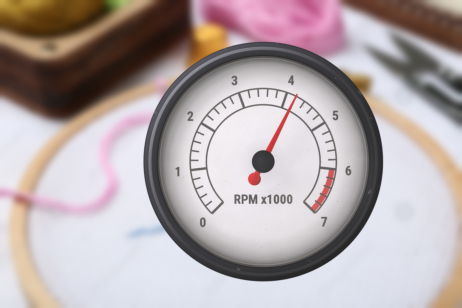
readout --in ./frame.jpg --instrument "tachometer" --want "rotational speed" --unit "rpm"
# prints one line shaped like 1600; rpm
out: 4200; rpm
